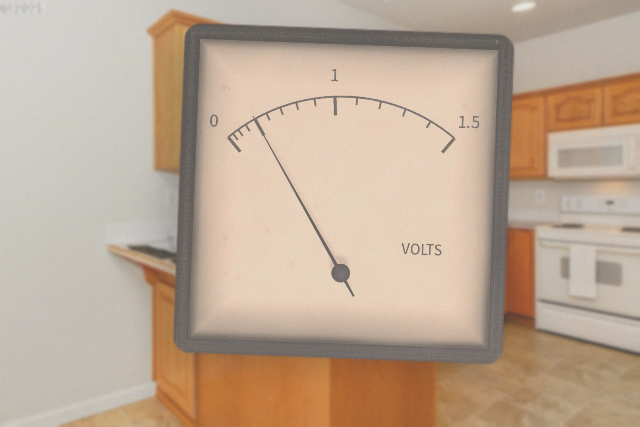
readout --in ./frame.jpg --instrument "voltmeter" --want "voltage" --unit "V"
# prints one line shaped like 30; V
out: 0.5; V
